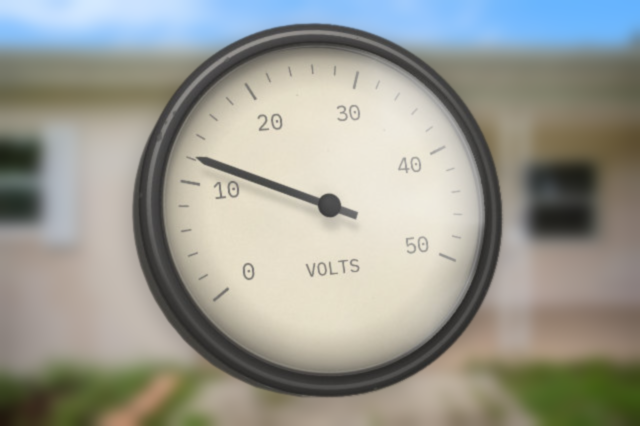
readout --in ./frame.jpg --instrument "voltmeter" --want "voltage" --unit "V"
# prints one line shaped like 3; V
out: 12; V
